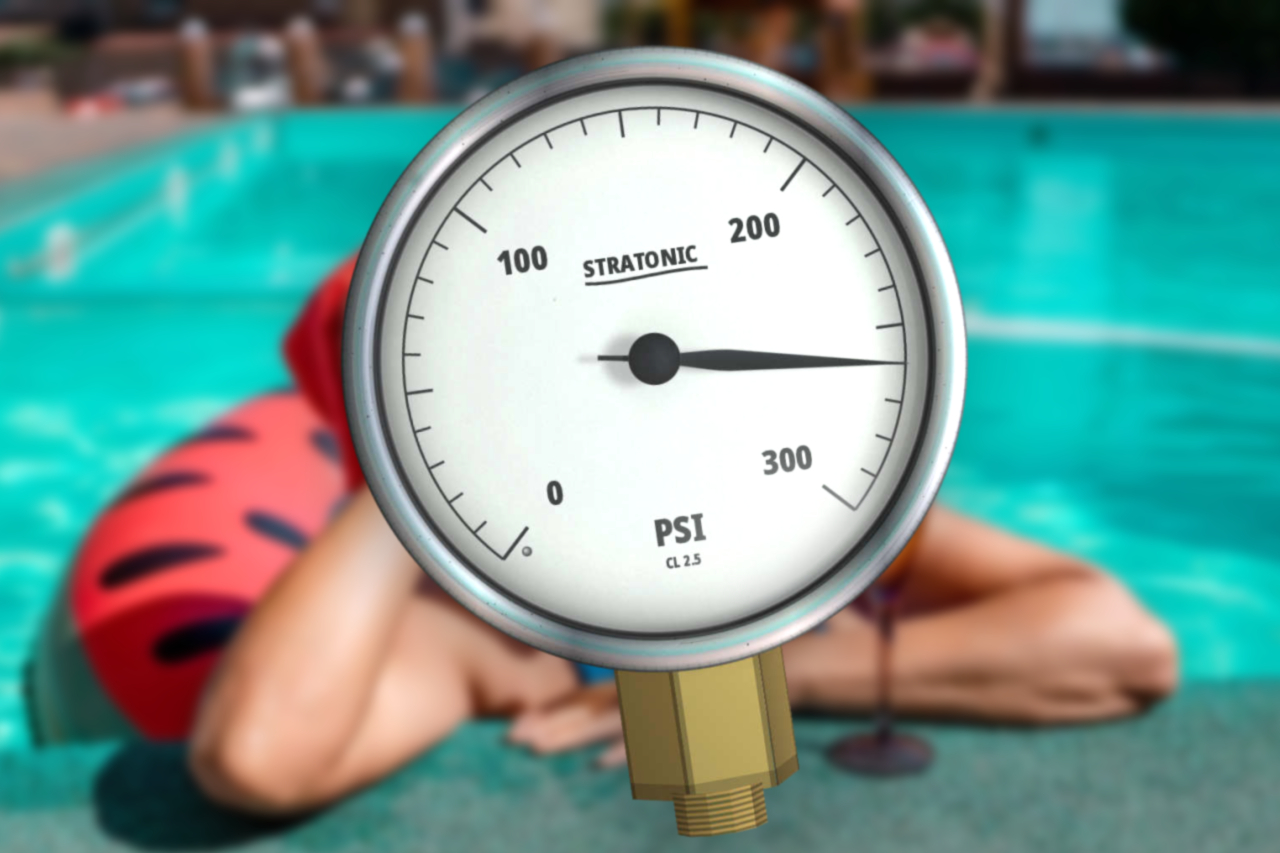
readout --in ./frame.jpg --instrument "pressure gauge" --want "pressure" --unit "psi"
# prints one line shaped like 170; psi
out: 260; psi
